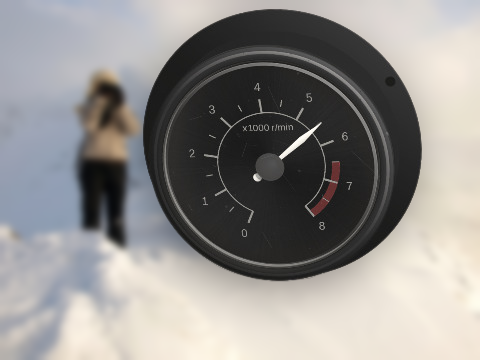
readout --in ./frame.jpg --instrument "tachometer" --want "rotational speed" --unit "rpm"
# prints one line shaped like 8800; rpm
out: 5500; rpm
